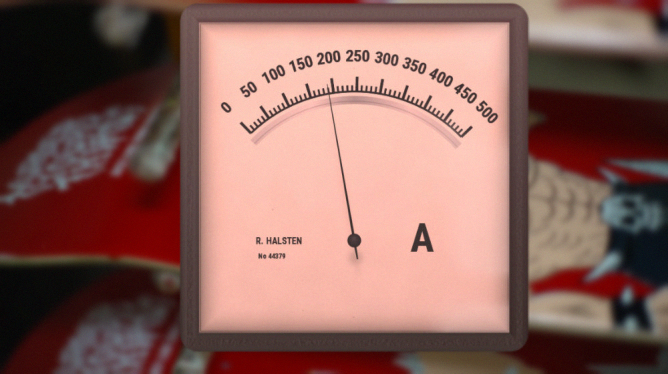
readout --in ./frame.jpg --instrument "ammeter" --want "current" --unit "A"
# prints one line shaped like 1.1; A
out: 190; A
